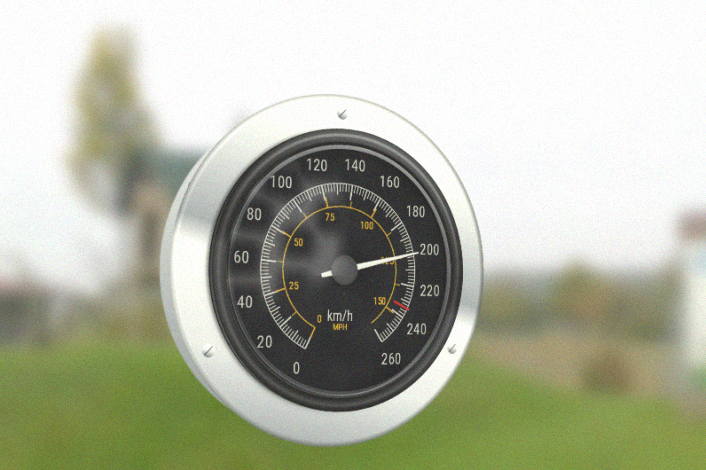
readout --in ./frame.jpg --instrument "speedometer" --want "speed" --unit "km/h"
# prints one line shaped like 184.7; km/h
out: 200; km/h
